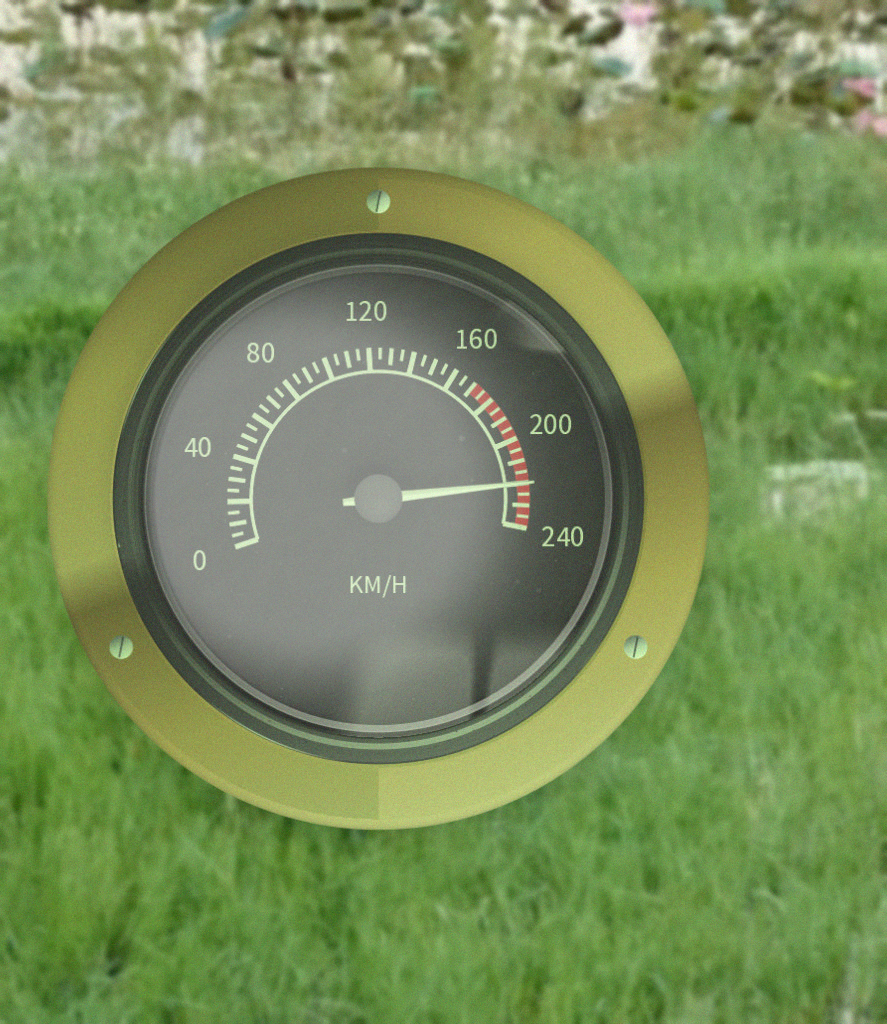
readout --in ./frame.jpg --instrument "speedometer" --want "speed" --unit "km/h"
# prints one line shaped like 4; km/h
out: 220; km/h
